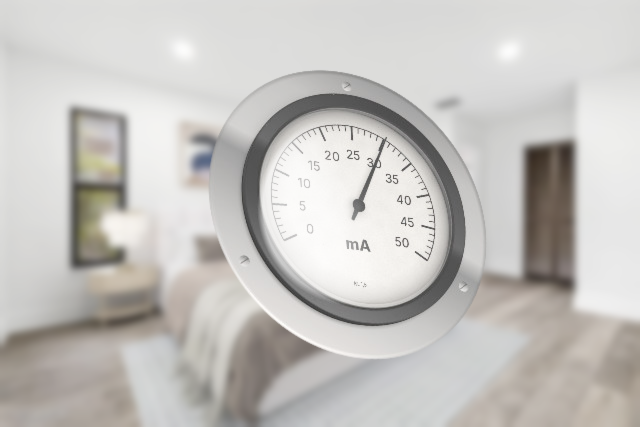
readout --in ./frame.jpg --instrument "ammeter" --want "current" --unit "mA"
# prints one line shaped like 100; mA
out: 30; mA
